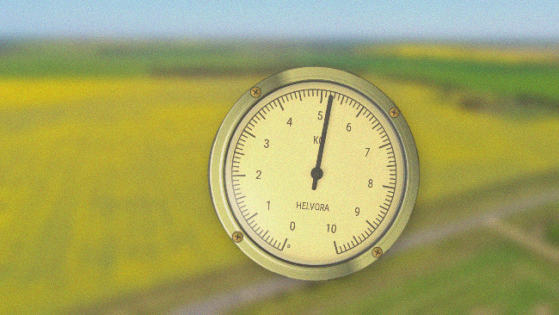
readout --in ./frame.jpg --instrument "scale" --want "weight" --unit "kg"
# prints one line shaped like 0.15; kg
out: 5.2; kg
